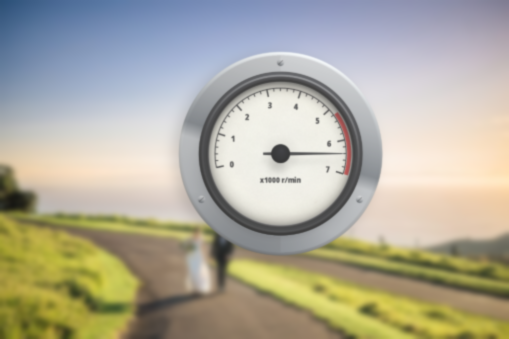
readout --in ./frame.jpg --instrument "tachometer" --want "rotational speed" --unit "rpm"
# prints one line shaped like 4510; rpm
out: 6400; rpm
